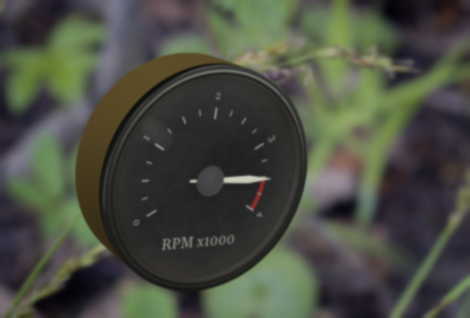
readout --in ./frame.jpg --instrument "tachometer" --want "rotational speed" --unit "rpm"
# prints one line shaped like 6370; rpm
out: 3500; rpm
